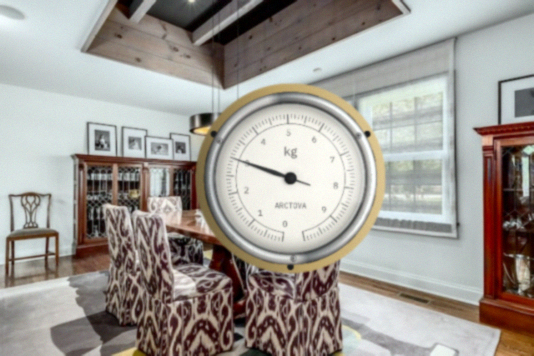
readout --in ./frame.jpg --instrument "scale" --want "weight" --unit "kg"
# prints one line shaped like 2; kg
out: 3; kg
